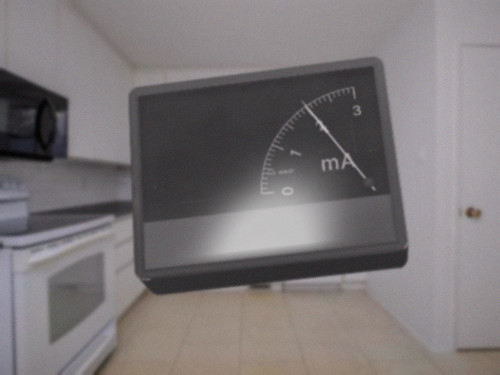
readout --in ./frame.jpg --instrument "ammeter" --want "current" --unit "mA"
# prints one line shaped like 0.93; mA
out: 2; mA
